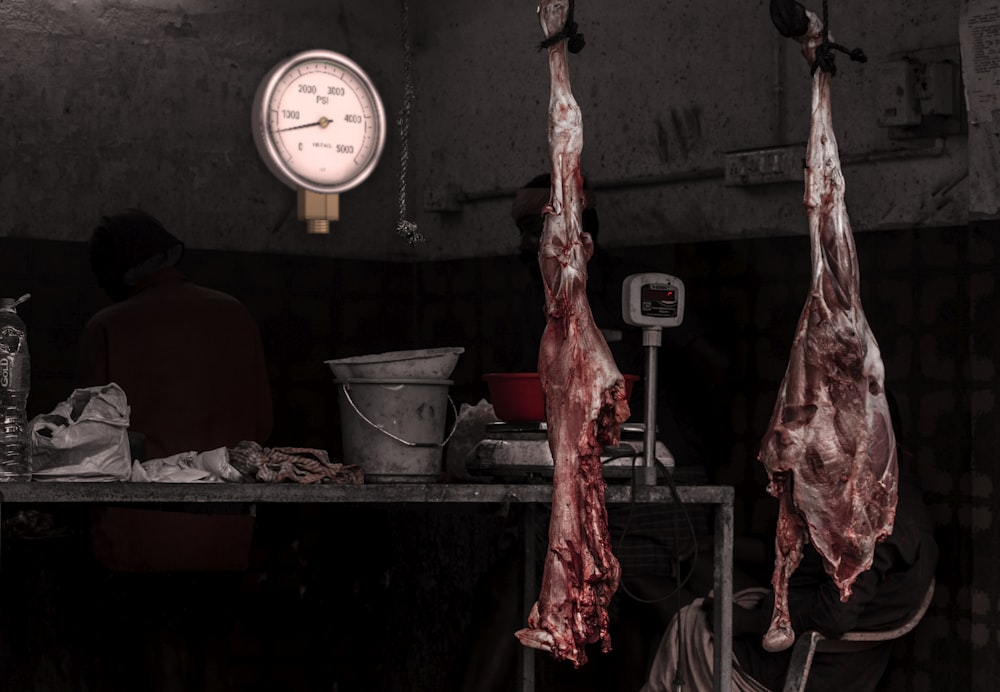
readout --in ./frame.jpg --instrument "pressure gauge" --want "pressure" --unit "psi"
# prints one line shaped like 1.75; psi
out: 600; psi
